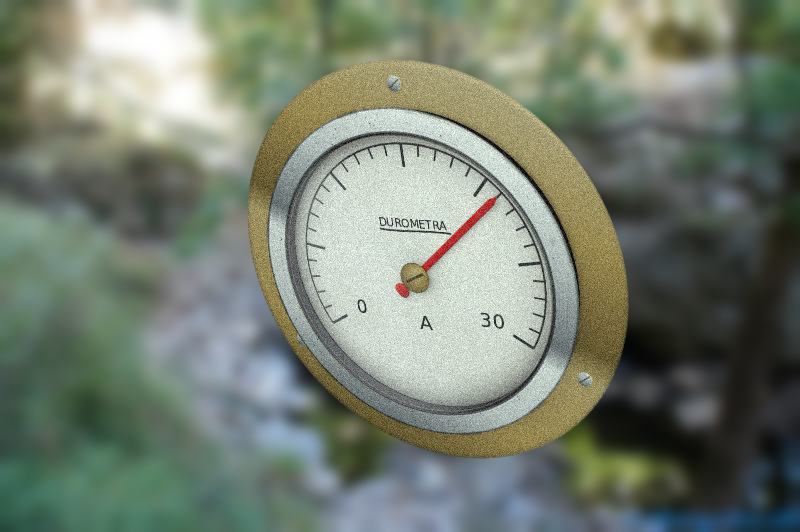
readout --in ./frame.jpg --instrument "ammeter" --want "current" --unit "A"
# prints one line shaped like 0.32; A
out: 21; A
